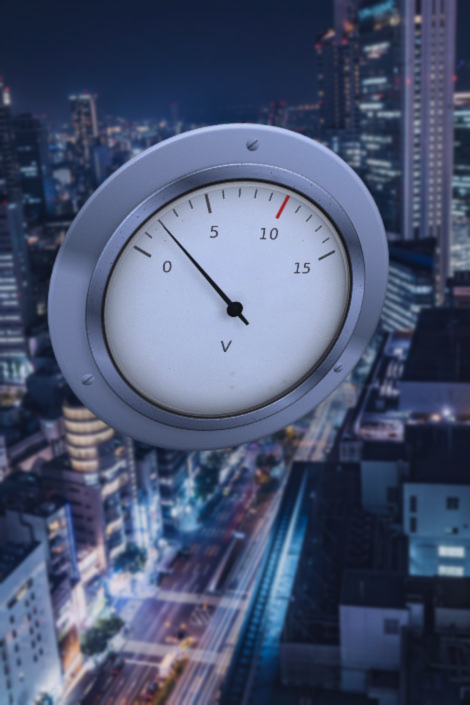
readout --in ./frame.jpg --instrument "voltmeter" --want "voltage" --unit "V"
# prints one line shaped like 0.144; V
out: 2; V
